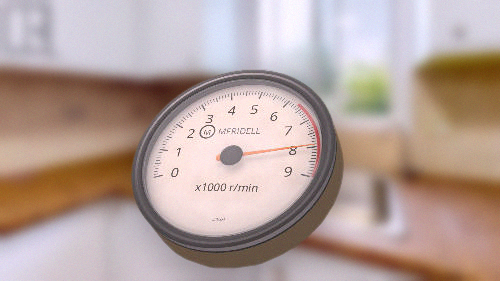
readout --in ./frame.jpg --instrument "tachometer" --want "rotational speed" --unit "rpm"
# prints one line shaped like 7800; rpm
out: 8000; rpm
